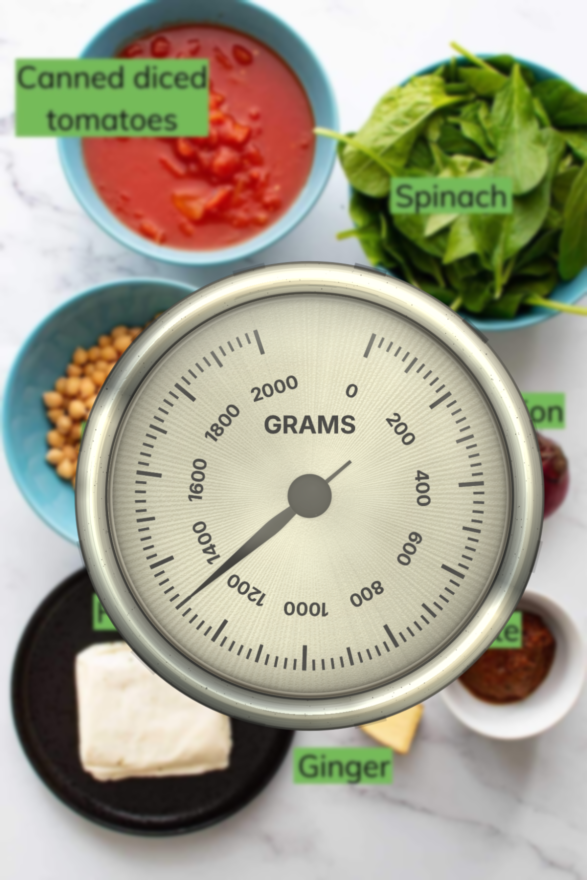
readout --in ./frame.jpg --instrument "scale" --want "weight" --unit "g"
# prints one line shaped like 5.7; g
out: 1300; g
